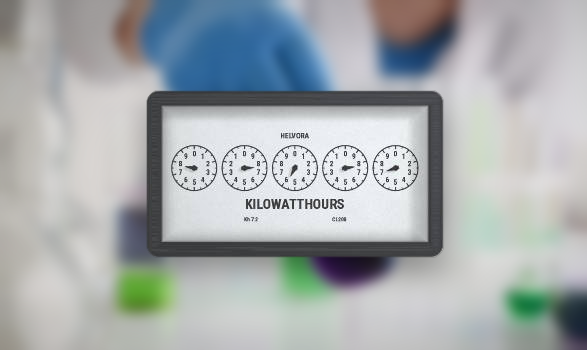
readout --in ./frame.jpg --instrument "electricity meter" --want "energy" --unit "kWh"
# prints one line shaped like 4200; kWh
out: 77577; kWh
